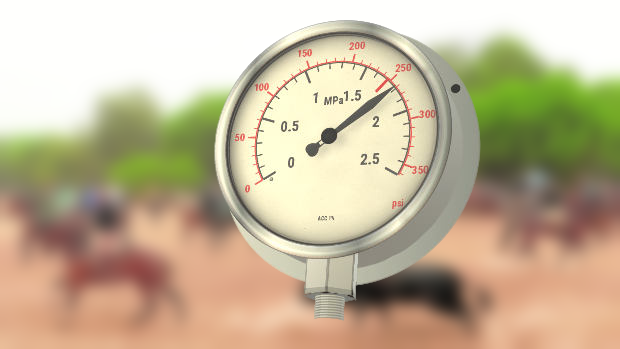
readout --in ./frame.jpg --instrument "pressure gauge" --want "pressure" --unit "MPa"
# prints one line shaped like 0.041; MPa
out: 1.8; MPa
